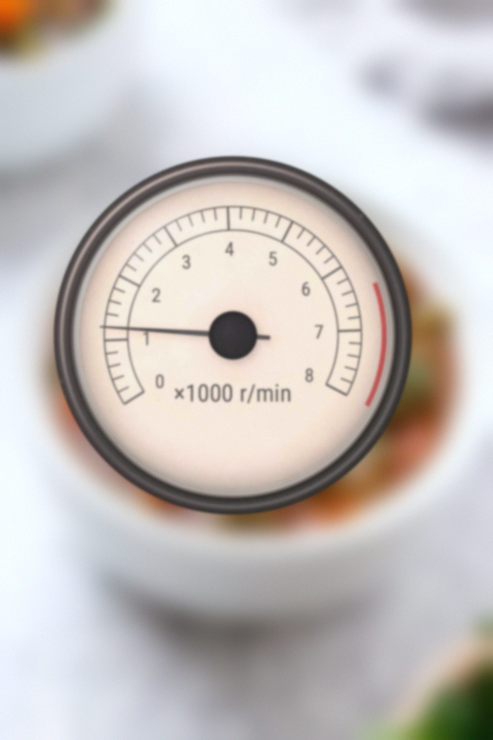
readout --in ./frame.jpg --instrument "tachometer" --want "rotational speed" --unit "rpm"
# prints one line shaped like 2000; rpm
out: 1200; rpm
